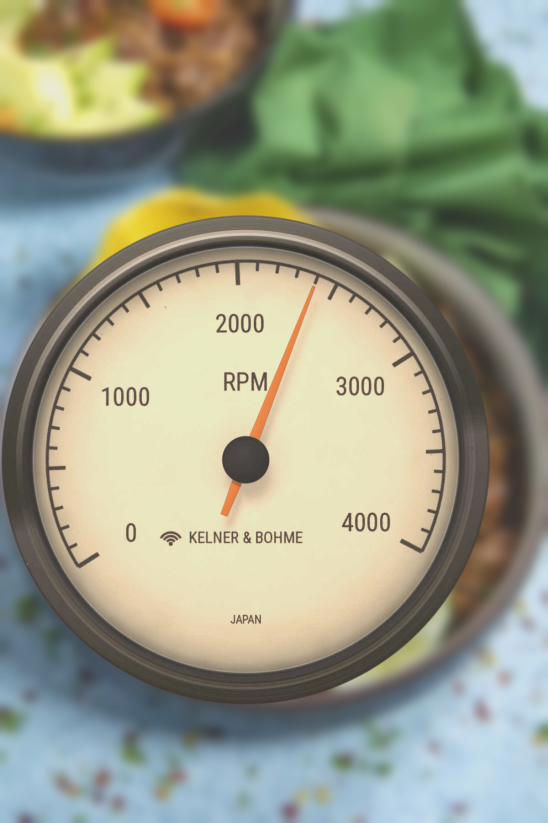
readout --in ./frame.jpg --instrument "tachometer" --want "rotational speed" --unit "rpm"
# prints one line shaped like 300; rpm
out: 2400; rpm
